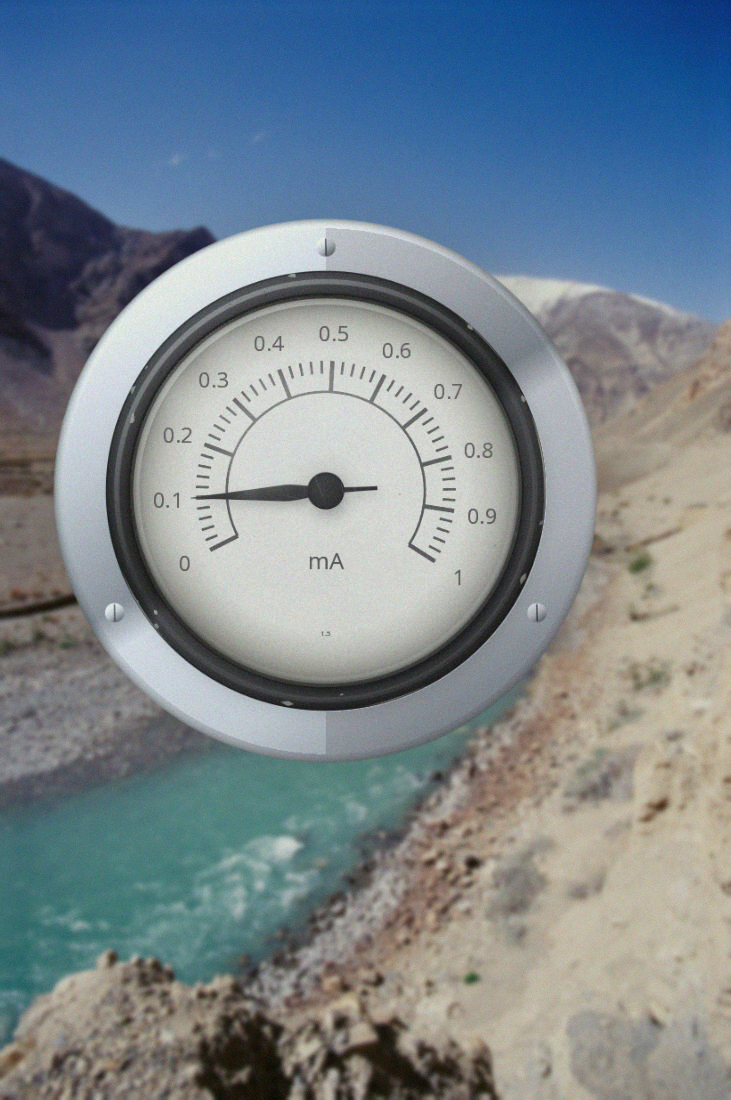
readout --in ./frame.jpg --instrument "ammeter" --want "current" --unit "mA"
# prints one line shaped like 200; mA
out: 0.1; mA
